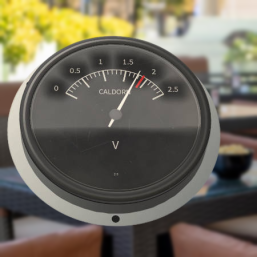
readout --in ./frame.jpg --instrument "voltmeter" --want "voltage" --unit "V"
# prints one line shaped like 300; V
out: 1.8; V
